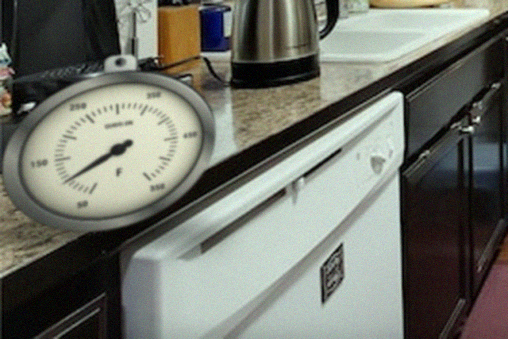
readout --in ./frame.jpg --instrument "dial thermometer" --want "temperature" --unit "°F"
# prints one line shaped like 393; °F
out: 100; °F
